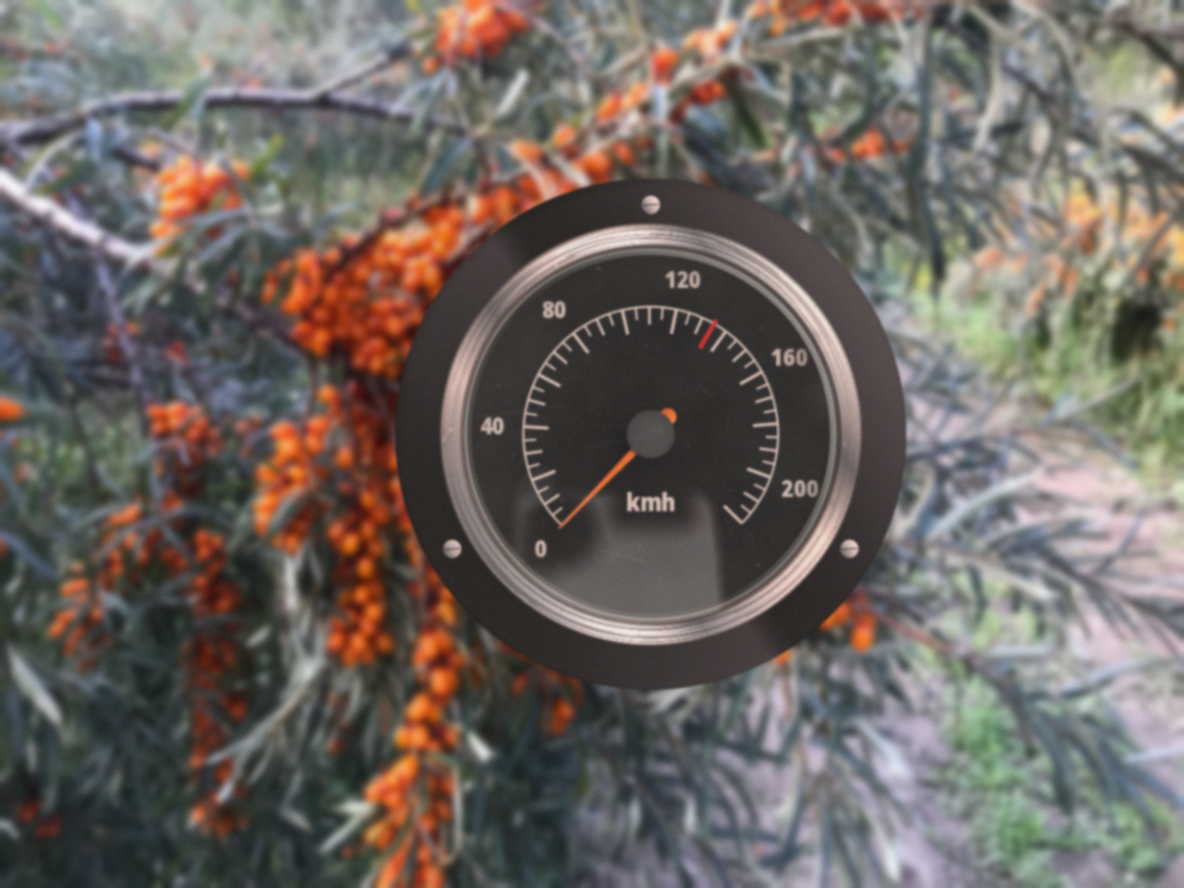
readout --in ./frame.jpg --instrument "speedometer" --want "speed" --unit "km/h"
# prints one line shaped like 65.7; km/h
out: 0; km/h
